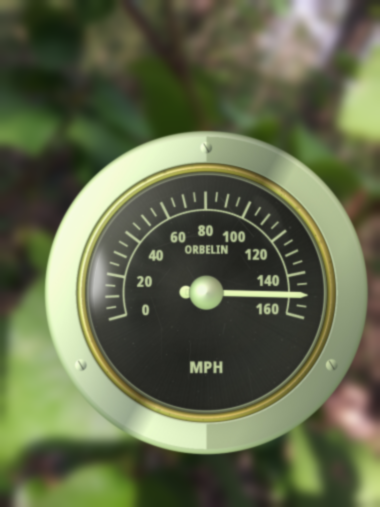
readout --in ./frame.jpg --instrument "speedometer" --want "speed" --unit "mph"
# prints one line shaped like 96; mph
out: 150; mph
